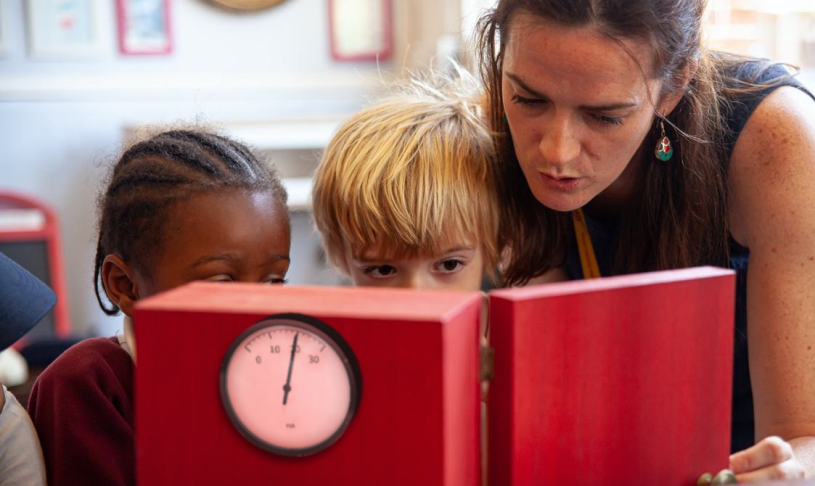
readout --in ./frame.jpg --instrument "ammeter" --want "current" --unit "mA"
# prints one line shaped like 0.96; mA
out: 20; mA
